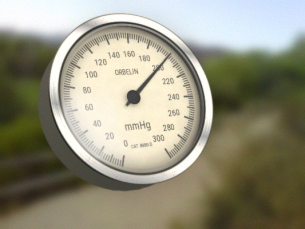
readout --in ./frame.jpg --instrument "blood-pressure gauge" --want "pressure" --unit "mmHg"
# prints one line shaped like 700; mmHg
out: 200; mmHg
